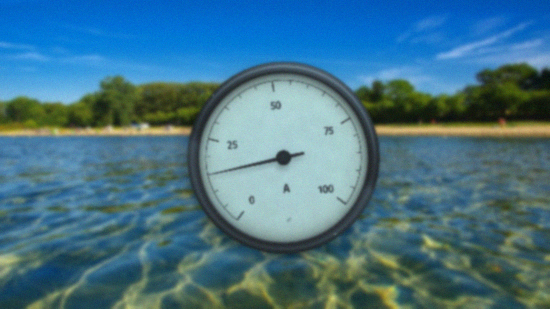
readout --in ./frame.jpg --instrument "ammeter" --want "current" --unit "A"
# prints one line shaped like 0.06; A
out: 15; A
